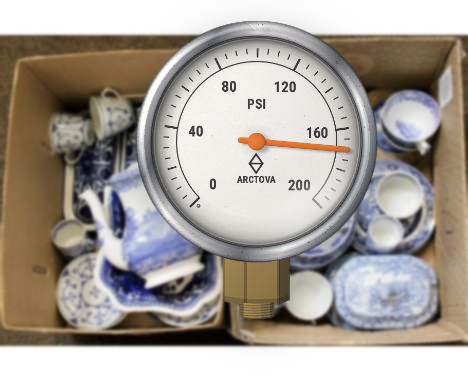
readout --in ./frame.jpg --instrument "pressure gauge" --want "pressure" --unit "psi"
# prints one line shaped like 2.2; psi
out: 170; psi
